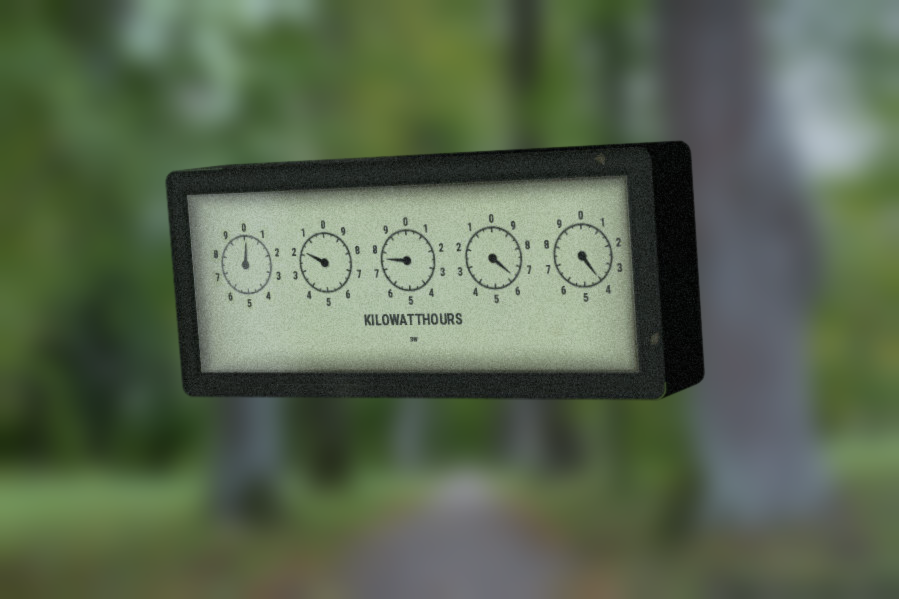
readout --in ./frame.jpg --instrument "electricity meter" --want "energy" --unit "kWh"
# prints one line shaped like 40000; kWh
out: 1764; kWh
